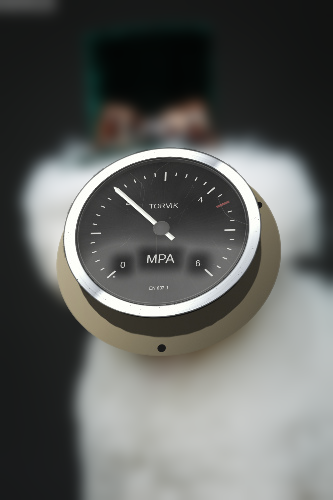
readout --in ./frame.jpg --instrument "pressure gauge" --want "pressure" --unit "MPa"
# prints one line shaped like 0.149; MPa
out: 2; MPa
